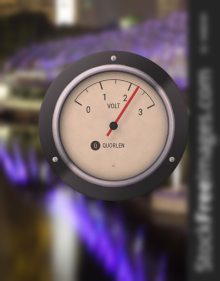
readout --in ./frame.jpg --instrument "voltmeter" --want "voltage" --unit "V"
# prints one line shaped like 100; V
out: 2.25; V
